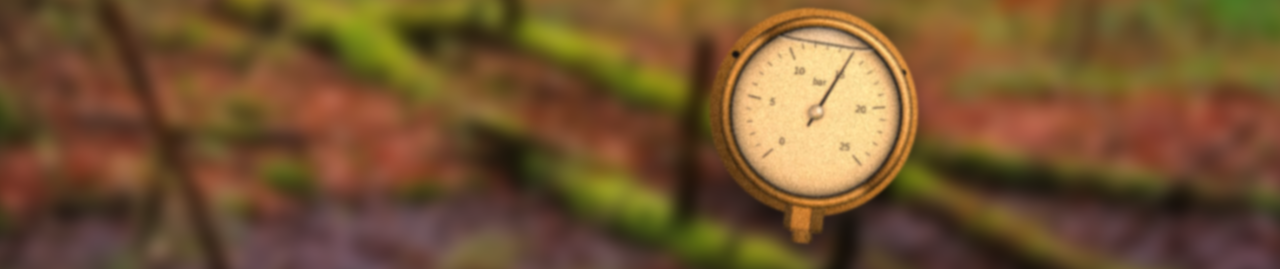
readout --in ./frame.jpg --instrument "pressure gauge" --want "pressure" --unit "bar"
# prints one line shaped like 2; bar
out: 15; bar
